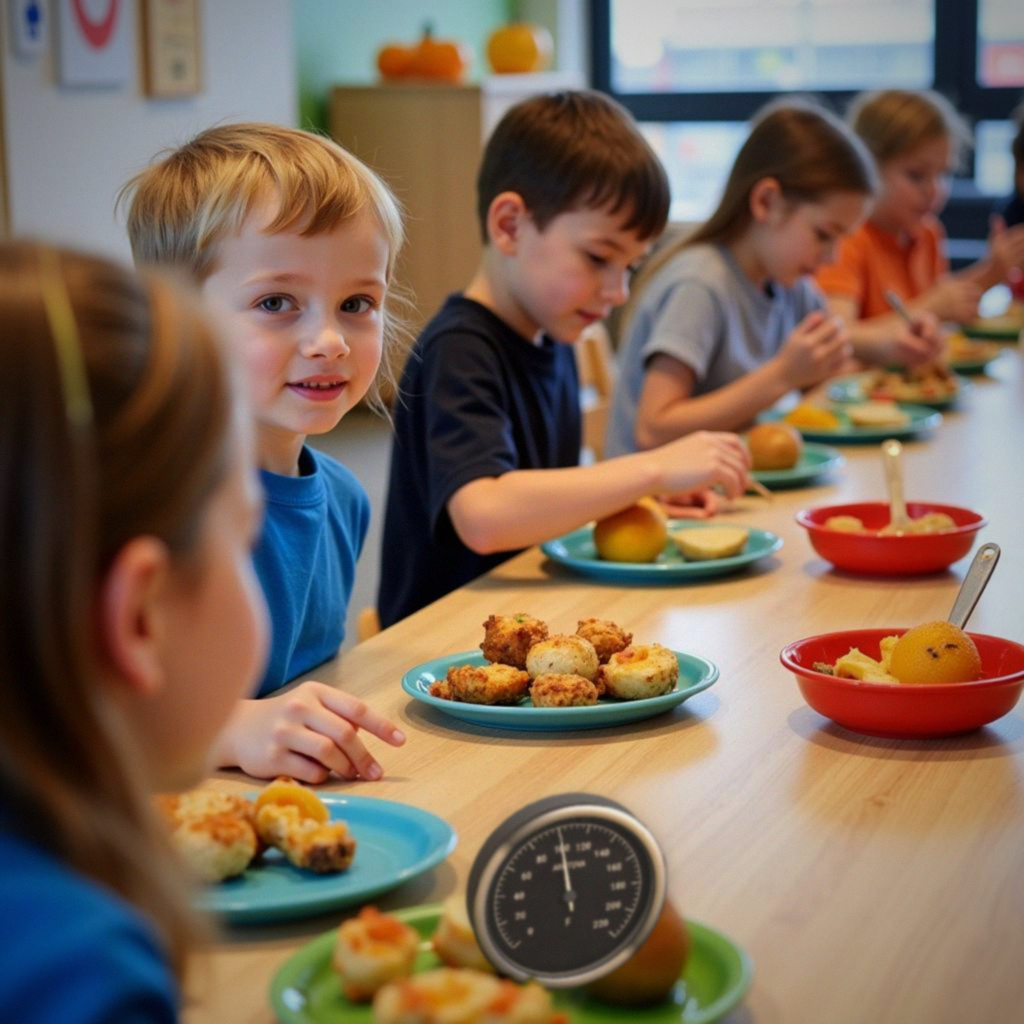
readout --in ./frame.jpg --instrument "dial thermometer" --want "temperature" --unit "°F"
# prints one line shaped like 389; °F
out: 100; °F
